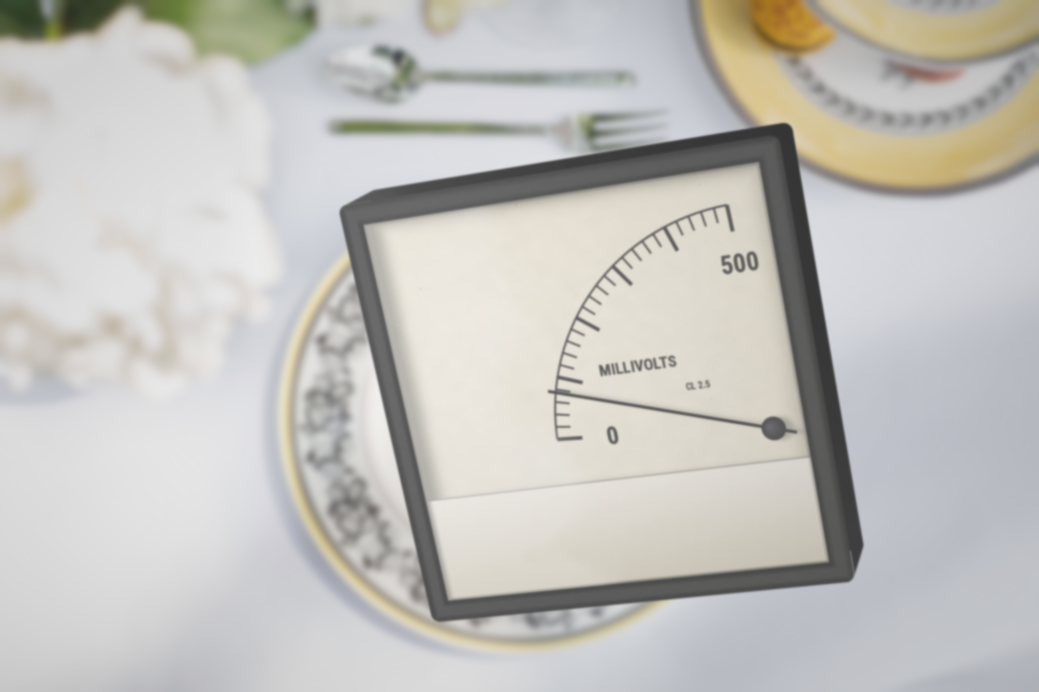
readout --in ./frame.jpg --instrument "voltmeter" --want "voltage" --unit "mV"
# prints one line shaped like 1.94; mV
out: 80; mV
